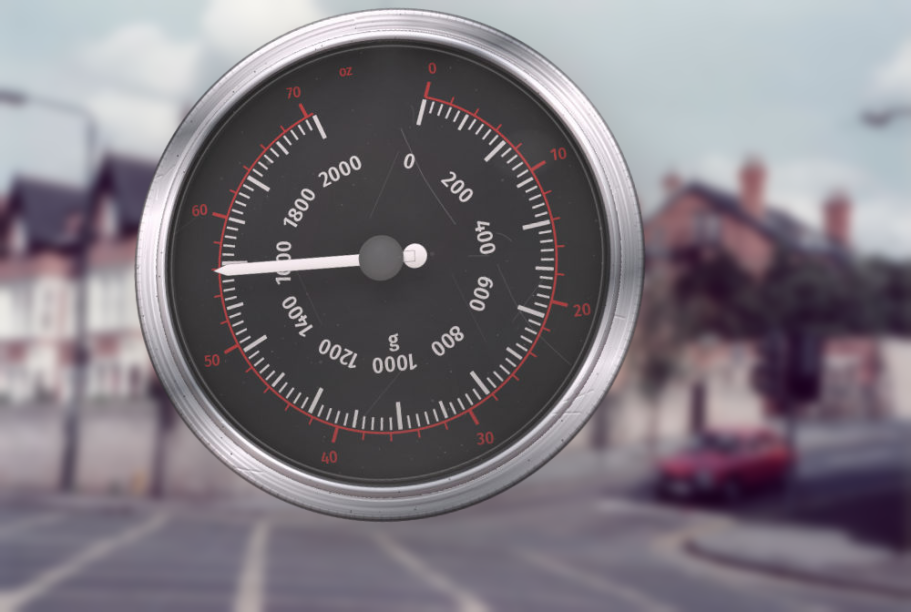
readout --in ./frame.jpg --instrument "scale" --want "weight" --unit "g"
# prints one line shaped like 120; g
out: 1580; g
